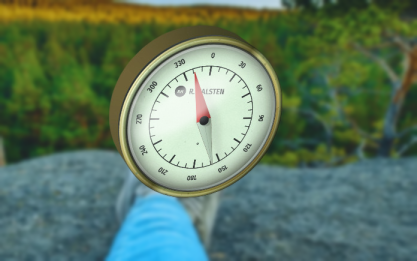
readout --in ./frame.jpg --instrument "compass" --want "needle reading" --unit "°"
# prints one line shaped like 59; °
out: 340; °
